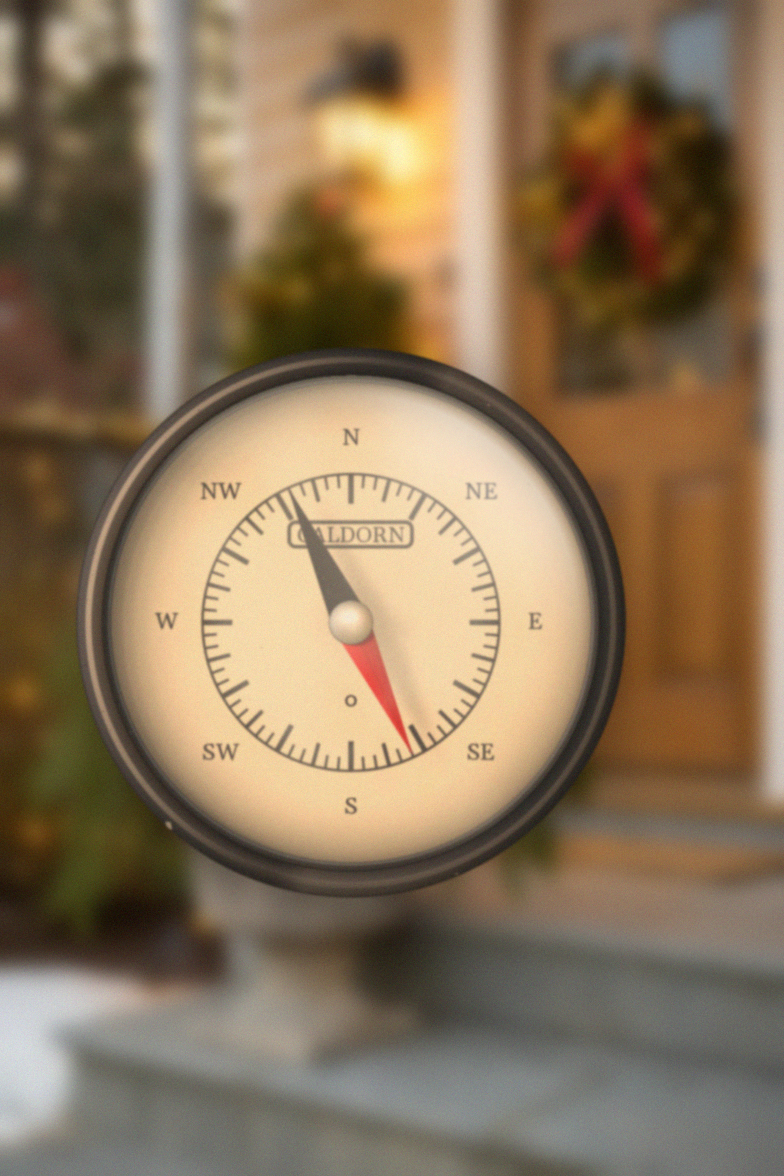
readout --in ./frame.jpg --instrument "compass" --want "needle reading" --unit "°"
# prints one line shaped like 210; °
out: 155; °
